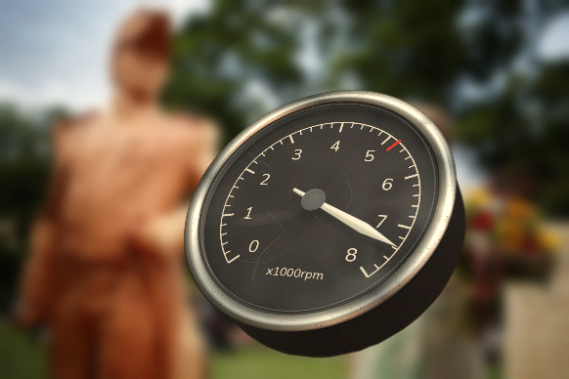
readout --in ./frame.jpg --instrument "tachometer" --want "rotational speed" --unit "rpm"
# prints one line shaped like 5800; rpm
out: 7400; rpm
